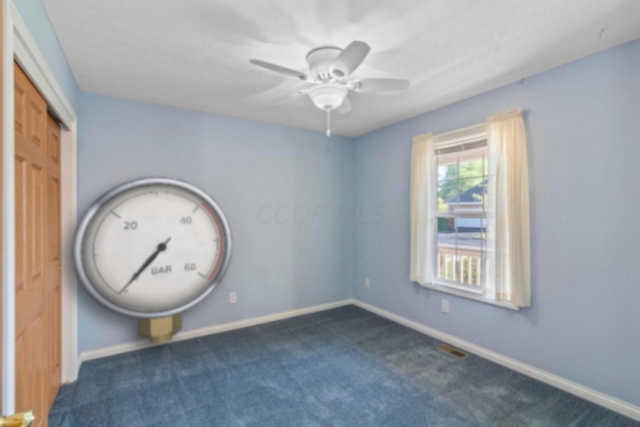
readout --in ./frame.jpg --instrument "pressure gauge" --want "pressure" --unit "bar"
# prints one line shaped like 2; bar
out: 0; bar
